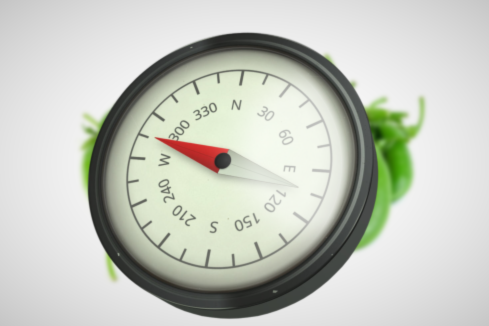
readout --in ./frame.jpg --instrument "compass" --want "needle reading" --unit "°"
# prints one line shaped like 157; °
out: 285; °
